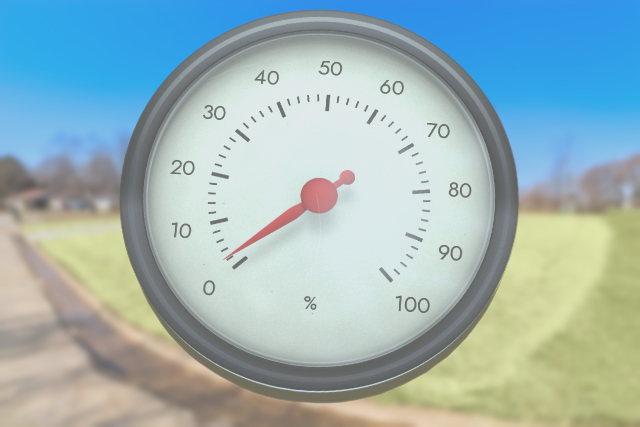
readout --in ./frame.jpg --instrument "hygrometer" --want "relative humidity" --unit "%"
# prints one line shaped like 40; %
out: 2; %
